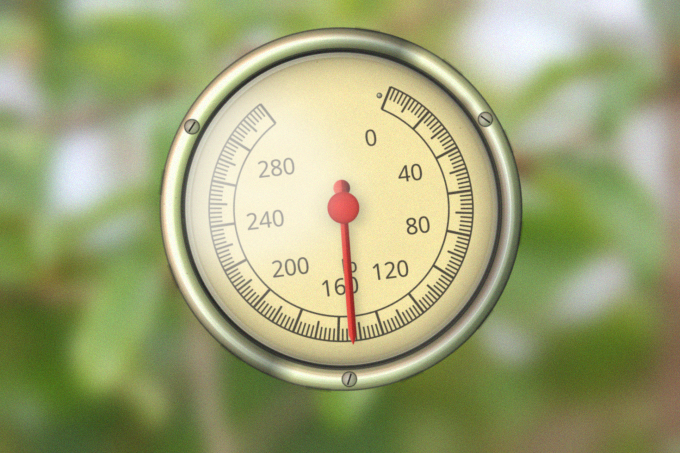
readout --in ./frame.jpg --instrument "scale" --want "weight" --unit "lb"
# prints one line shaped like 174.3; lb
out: 154; lb
